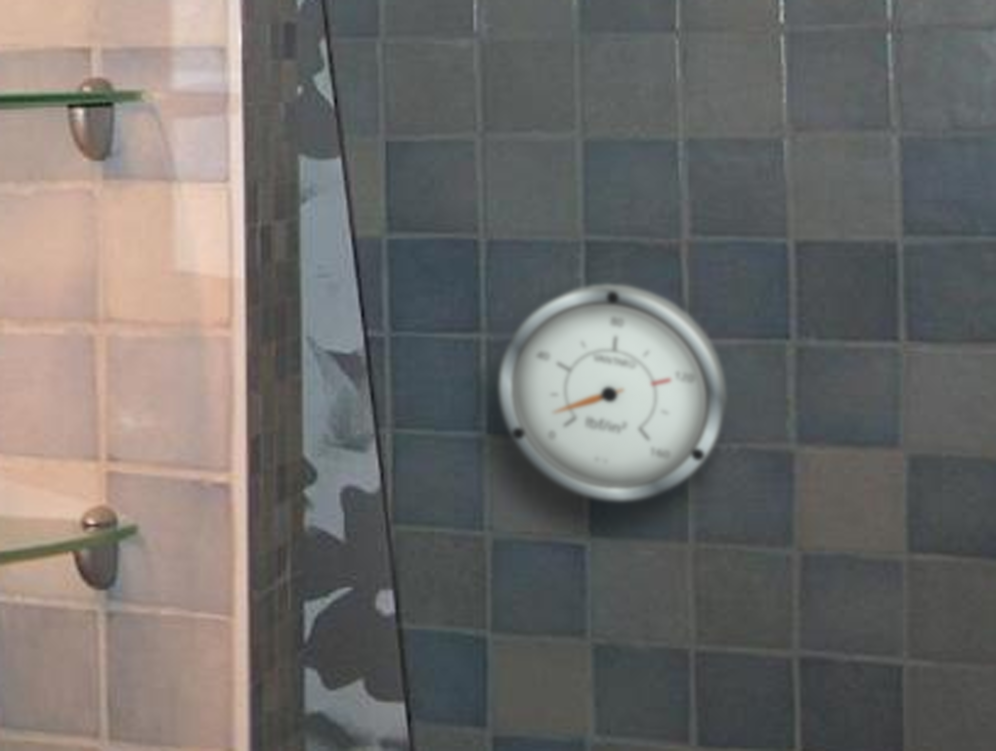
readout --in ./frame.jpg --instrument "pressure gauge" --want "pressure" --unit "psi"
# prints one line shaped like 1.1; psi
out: 10; psi
